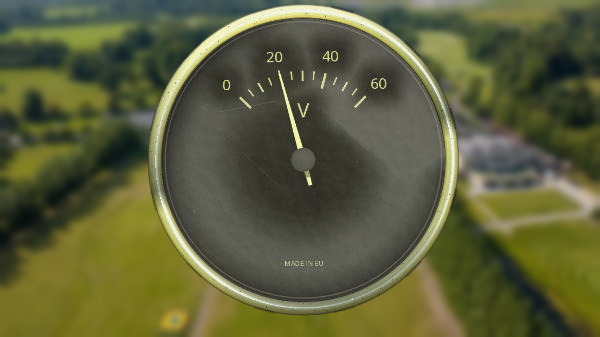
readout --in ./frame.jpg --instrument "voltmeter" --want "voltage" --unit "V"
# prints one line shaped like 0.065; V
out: 20; V
